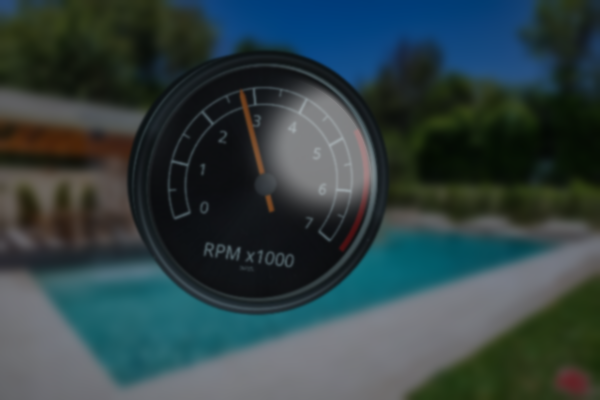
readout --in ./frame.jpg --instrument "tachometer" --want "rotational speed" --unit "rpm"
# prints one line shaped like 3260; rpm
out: 2750; rpm
